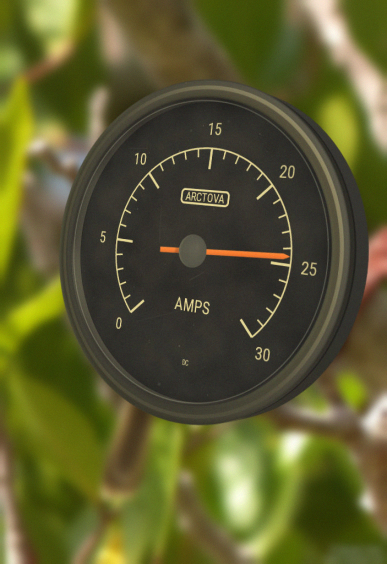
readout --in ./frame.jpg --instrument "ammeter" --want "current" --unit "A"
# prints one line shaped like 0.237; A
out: 24.5; A
